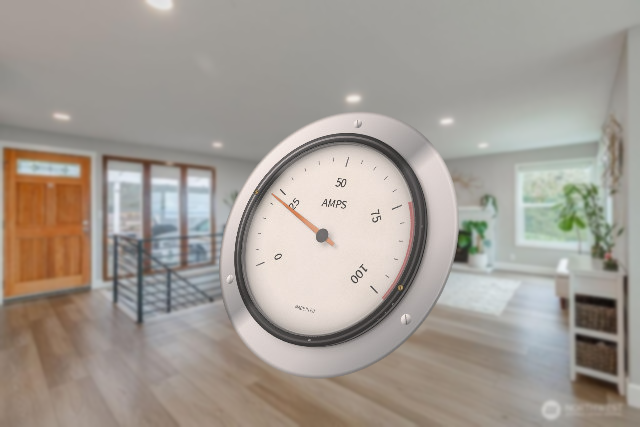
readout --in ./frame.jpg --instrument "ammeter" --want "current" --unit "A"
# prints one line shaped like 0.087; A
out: 22.5; A
